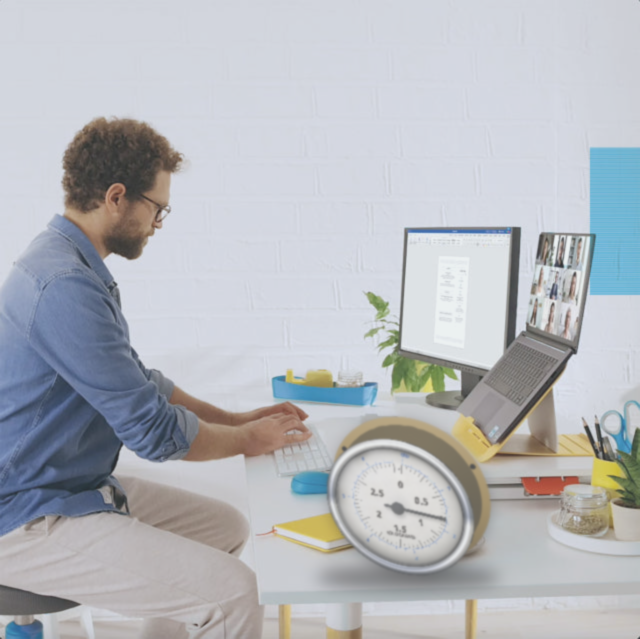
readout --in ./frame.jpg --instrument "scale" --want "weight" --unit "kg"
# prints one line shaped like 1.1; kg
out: 0.75; kg
